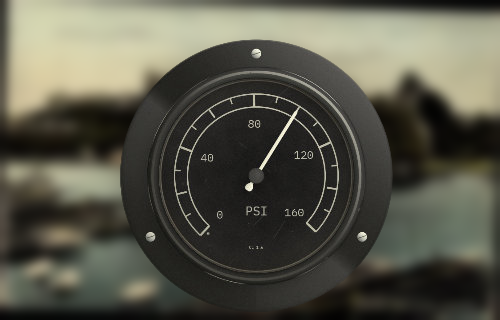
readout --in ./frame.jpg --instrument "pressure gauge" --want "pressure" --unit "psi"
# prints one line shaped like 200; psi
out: 100; psi
